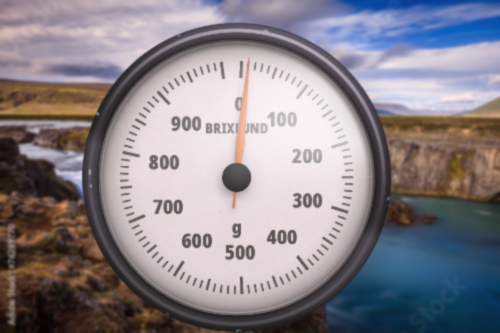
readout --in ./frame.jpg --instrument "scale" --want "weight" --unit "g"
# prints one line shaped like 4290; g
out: 10; g
